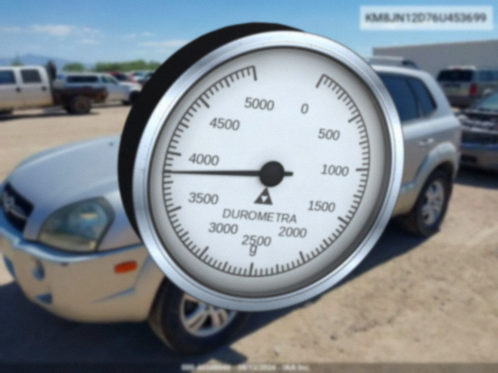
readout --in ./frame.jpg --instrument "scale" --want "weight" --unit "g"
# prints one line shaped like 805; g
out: 3850; g
